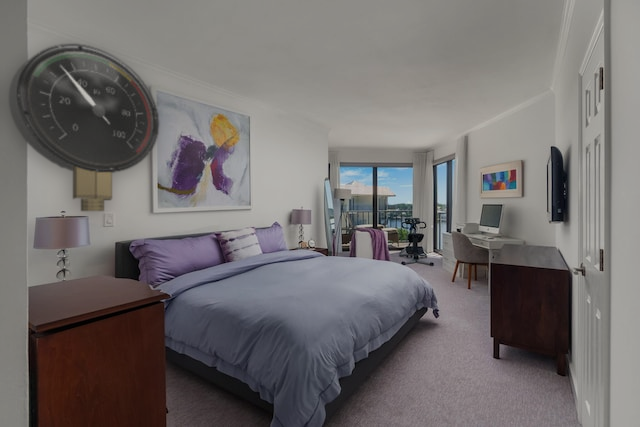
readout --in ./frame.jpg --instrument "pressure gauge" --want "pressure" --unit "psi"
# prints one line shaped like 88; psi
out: 35; psi
